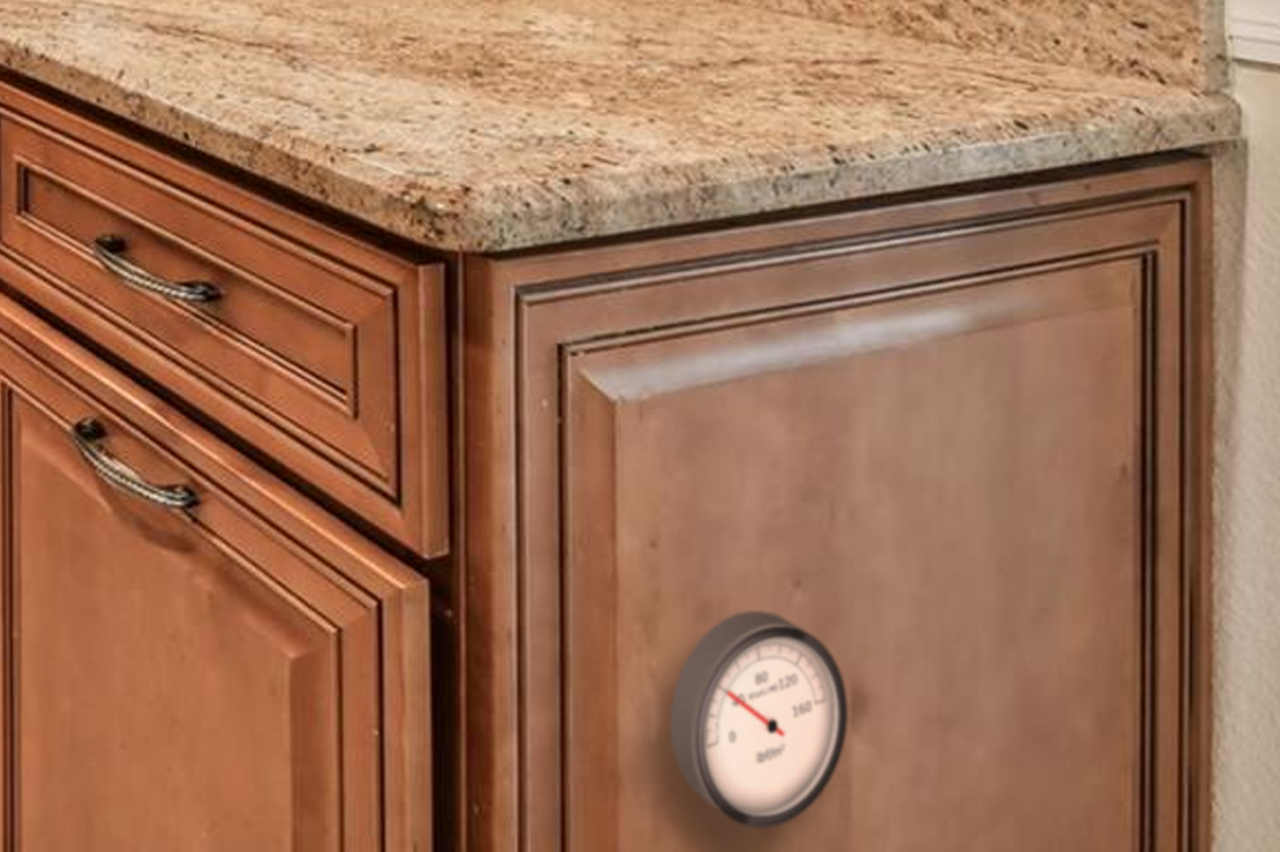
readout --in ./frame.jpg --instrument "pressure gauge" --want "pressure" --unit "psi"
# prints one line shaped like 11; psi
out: 40; psi
